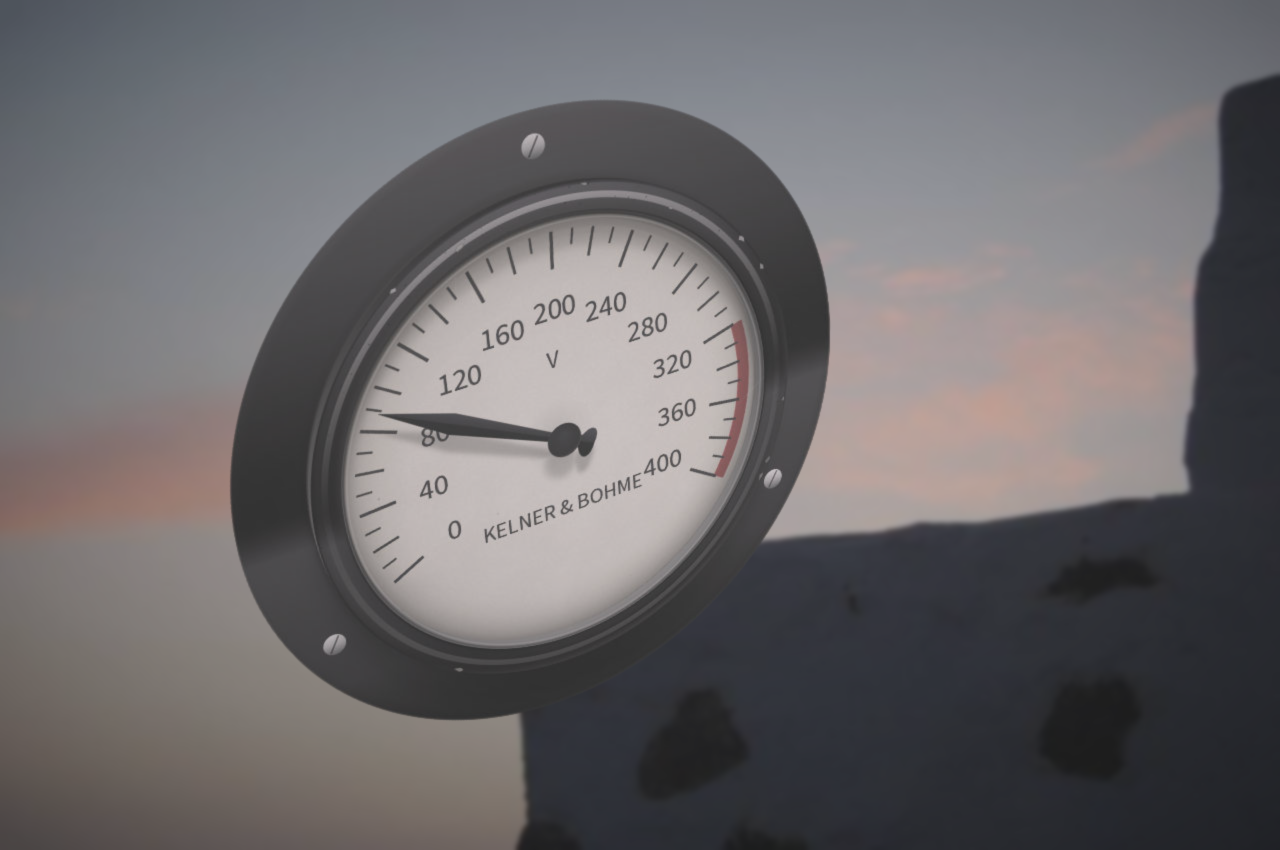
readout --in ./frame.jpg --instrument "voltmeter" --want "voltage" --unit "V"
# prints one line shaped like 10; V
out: 90; V
